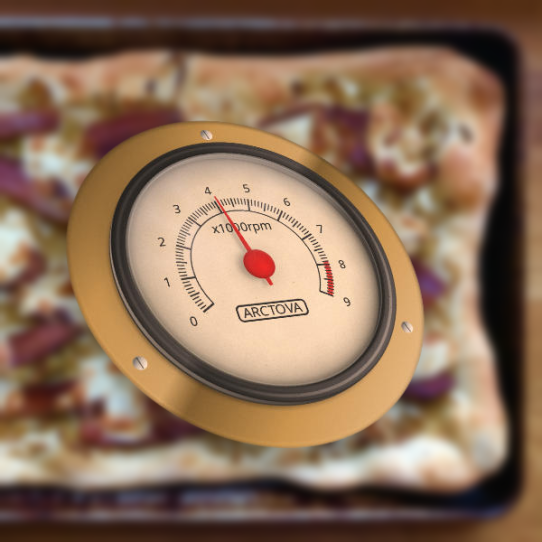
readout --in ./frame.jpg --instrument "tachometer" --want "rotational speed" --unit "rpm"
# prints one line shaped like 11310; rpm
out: 4000; rpm
